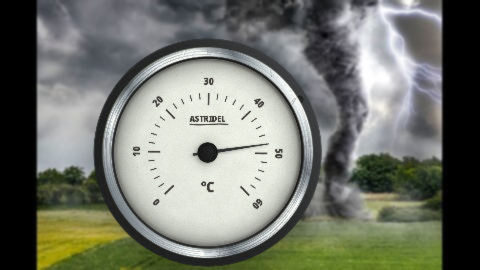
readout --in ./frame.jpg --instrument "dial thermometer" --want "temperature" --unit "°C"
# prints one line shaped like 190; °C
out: 48; °C
